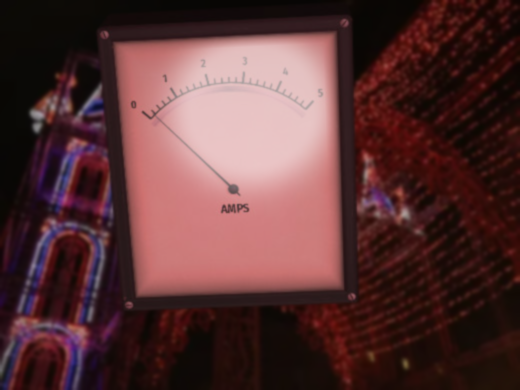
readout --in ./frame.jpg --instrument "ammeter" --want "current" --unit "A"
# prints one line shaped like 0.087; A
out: 0.2; A
